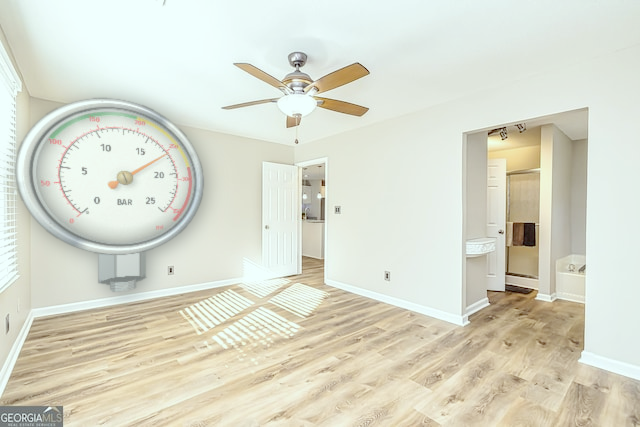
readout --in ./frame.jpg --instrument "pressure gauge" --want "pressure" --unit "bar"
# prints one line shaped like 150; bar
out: 17.5; bar
